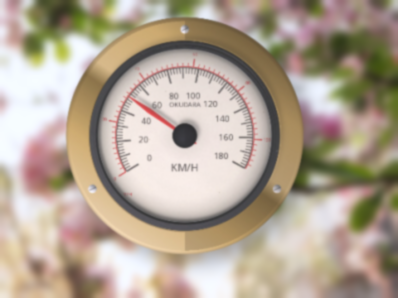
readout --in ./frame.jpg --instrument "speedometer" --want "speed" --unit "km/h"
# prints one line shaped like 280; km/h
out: 50; km/h
